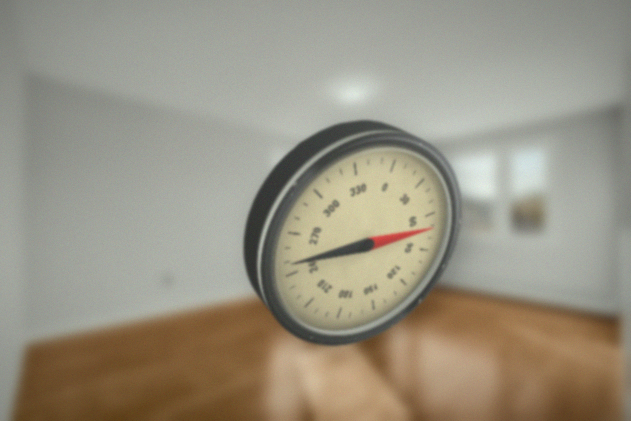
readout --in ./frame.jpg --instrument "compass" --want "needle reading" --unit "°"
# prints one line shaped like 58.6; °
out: 70; °
